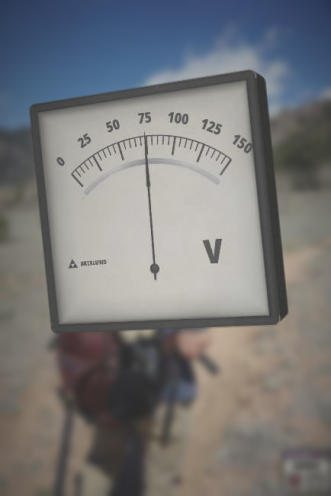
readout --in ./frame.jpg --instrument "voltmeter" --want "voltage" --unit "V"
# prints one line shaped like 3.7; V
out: 75; V
